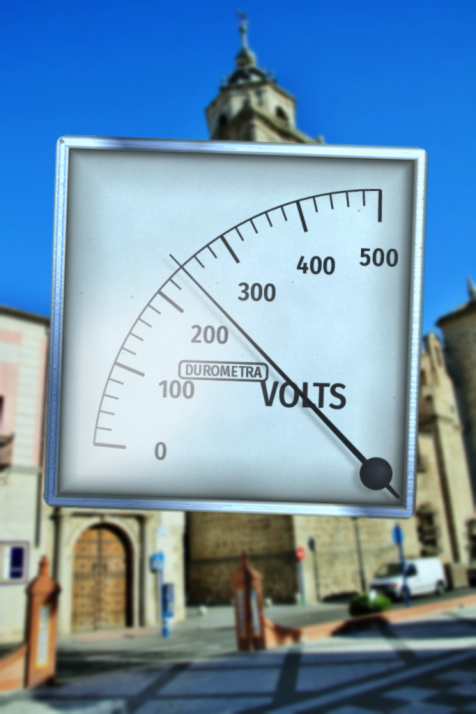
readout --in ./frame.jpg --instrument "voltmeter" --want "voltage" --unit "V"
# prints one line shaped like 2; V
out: 240; V
